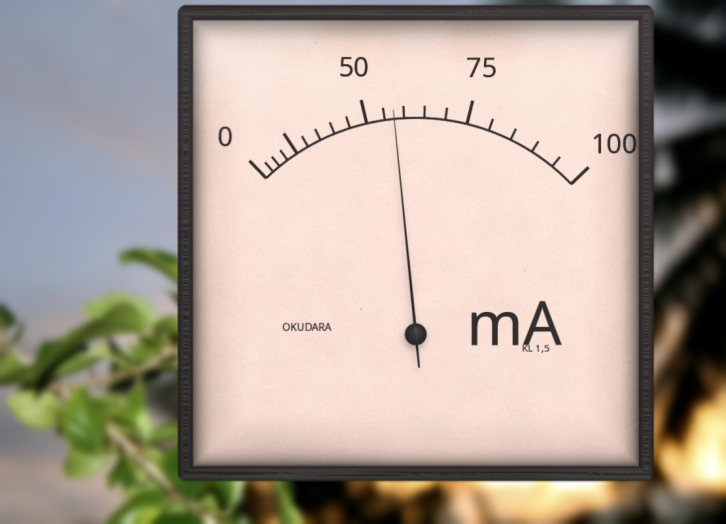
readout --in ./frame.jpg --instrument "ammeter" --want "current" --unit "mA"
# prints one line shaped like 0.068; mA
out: 57.5; mA
